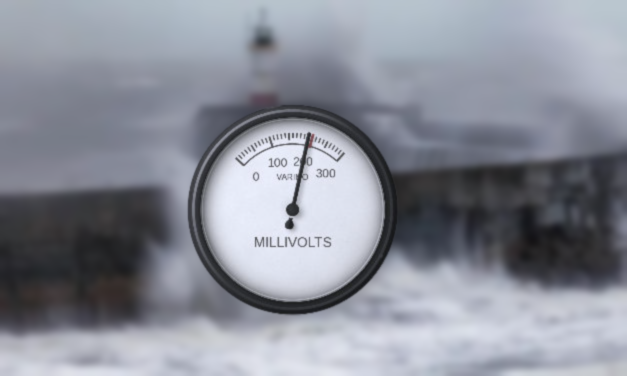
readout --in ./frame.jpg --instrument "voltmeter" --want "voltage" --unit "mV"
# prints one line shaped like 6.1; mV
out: 200; mV
